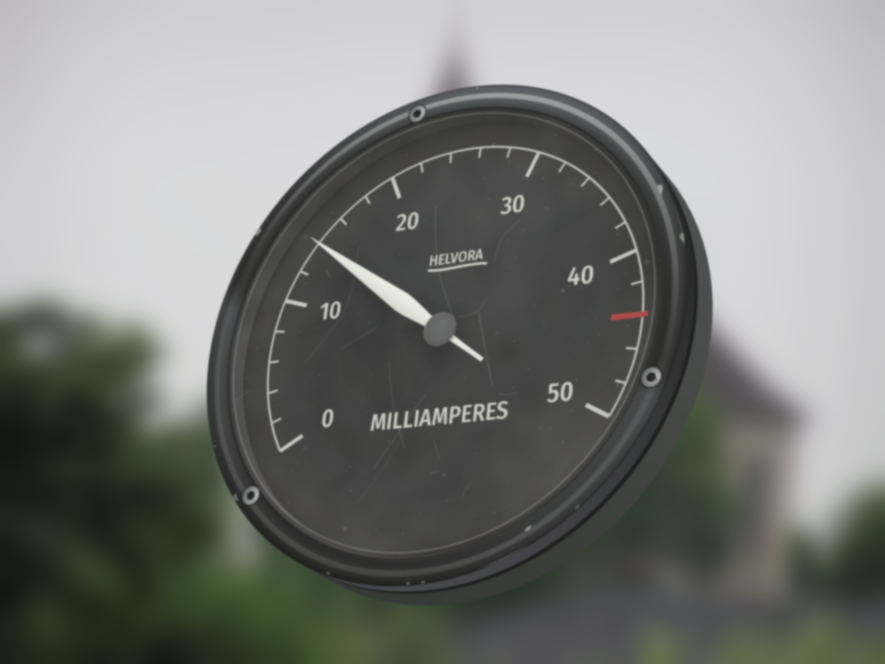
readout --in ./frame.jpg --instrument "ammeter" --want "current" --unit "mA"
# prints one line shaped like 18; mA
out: 14; mA
